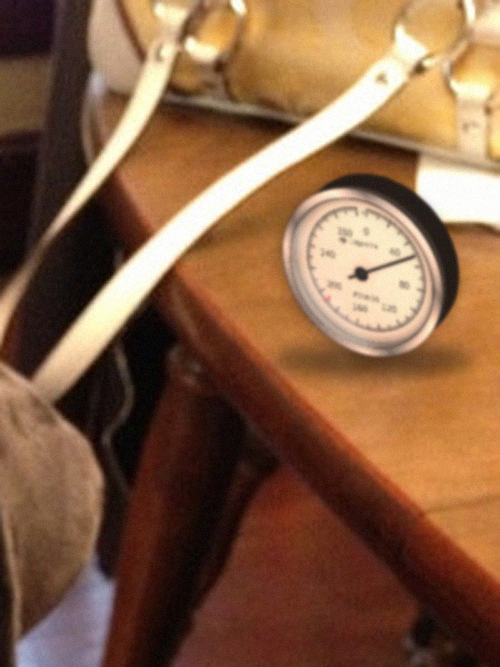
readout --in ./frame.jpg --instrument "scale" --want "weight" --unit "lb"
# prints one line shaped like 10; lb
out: 50; lb
